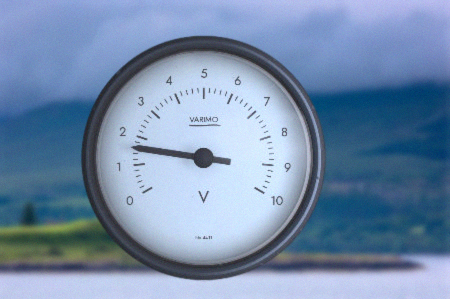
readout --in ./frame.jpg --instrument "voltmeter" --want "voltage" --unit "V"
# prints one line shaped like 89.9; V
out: 1.6; V
